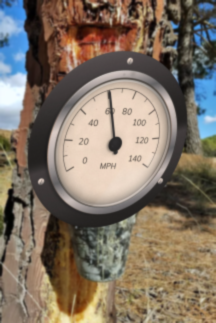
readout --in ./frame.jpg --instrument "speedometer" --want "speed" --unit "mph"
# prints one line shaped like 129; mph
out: 60; mph
